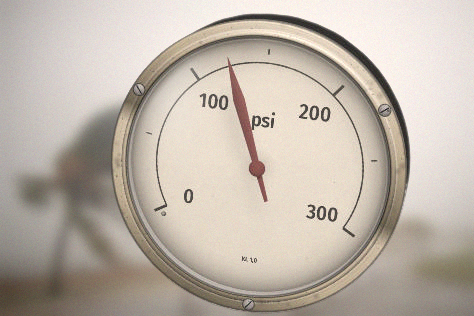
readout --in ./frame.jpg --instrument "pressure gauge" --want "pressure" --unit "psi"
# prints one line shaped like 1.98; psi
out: 125; psi
